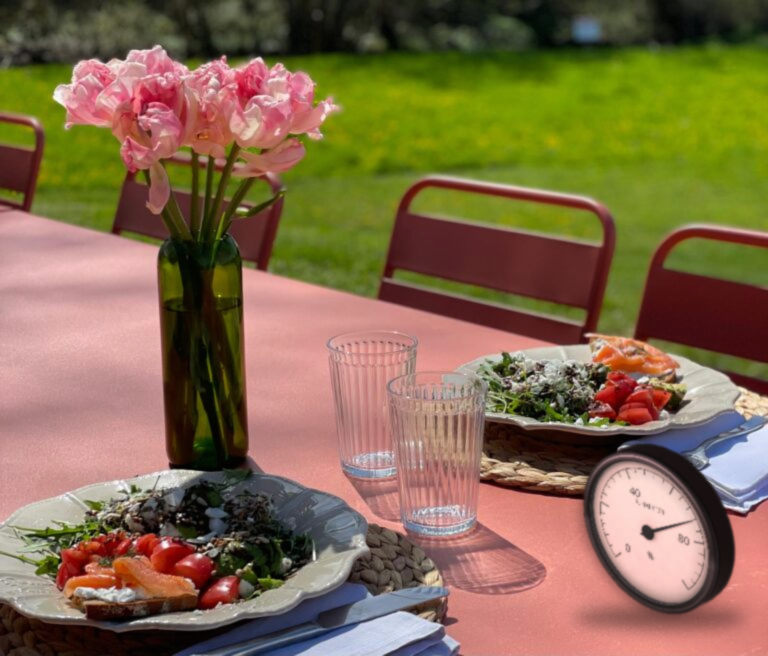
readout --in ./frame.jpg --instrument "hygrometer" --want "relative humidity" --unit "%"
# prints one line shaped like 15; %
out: 72; %
